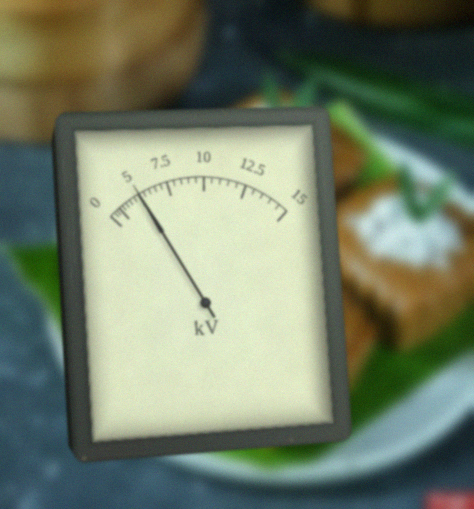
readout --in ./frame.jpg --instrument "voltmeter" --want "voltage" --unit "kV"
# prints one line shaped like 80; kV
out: 5; kV
